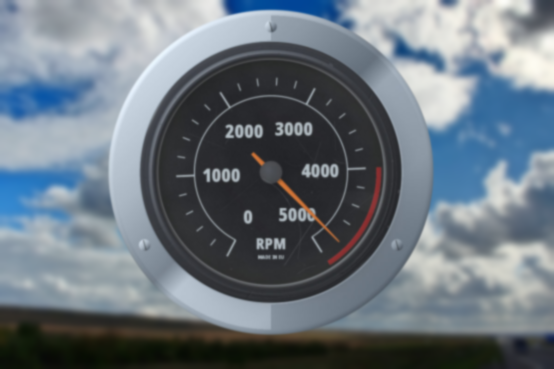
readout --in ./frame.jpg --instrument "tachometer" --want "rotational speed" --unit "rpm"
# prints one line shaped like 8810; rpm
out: 4800; rpm
